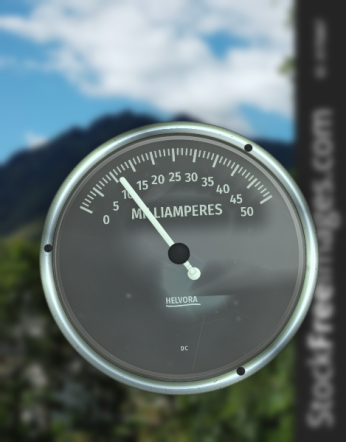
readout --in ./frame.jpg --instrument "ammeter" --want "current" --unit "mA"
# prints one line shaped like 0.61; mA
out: 11; mA
